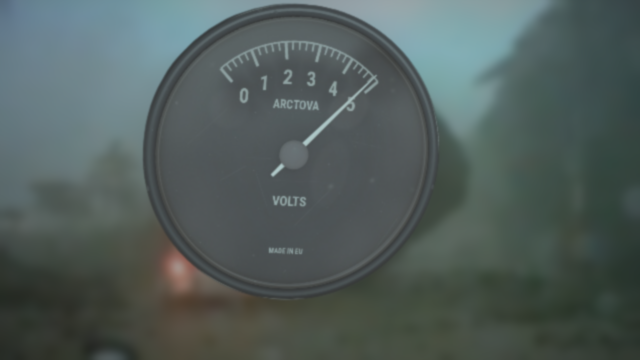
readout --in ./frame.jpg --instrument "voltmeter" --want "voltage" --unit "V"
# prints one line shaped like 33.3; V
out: 4.8; V
